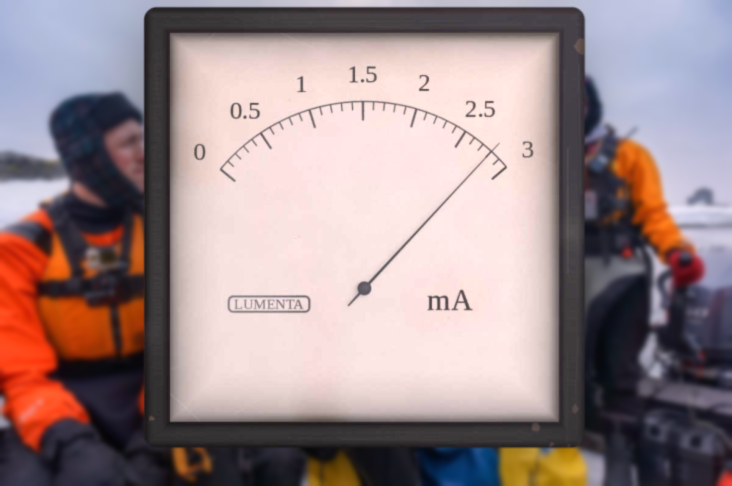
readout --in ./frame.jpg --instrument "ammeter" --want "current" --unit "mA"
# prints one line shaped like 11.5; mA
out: 2.8; mA
